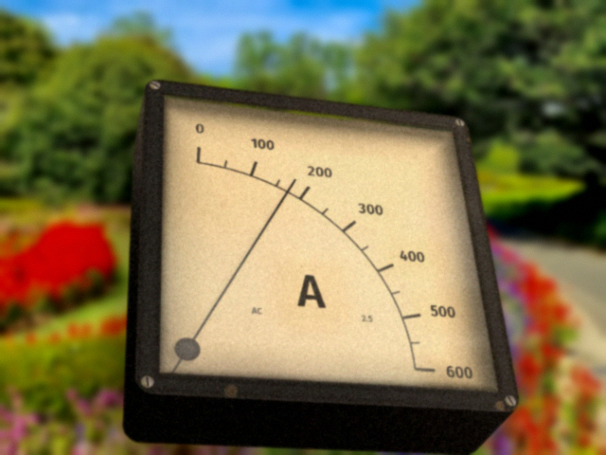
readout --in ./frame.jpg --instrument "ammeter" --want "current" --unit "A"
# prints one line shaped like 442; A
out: 175; A
